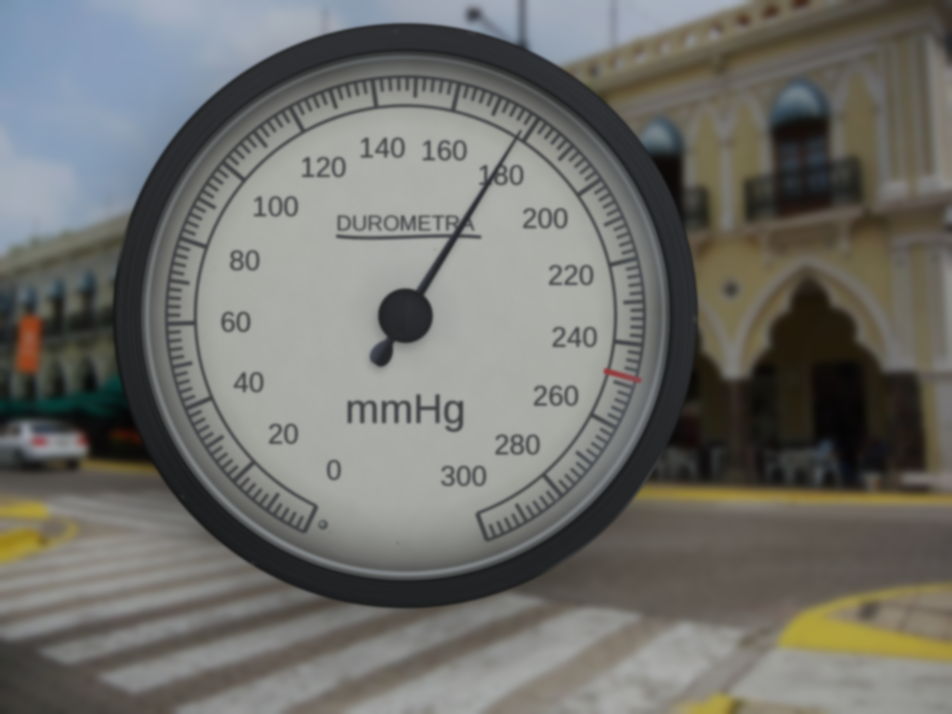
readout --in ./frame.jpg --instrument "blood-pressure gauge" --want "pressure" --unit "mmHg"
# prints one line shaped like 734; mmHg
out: 178; mmHg
